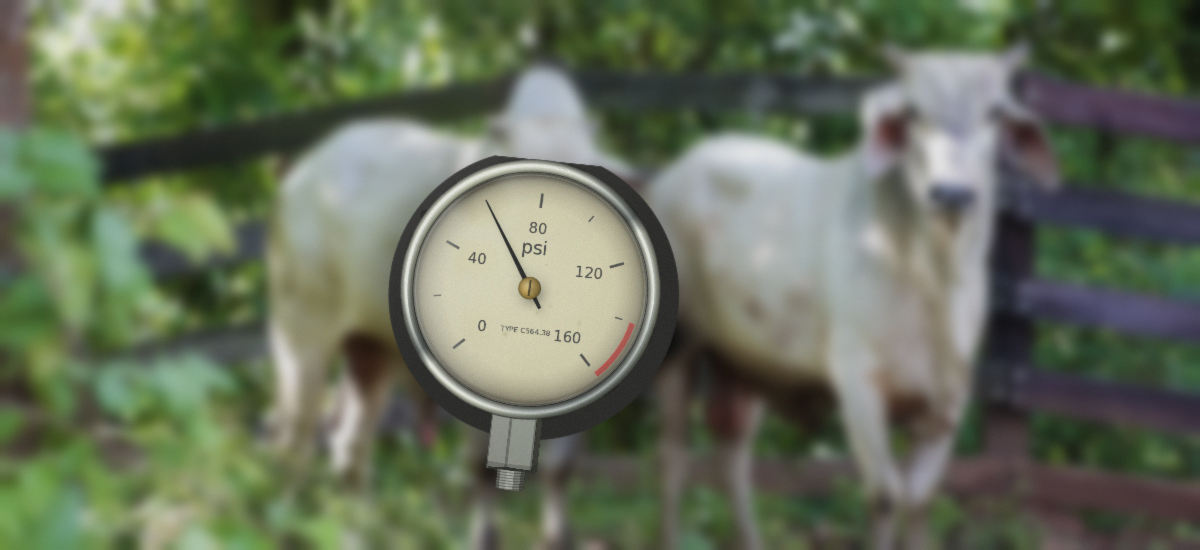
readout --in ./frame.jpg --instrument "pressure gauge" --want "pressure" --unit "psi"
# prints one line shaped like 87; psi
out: 60; psi
